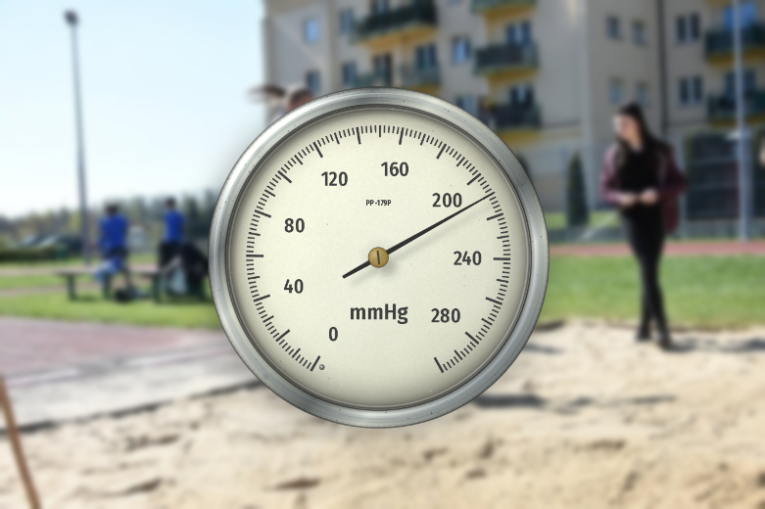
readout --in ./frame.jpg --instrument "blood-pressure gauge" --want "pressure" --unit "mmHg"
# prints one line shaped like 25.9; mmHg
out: 210; mmHg
